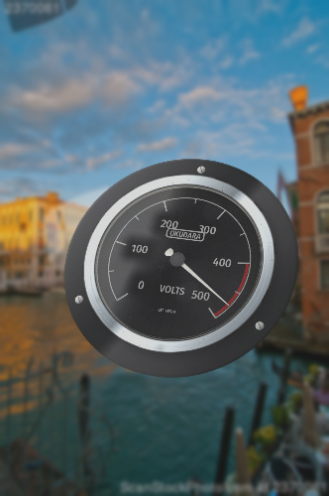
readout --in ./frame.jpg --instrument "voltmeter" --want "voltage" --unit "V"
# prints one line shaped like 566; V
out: 475; V
